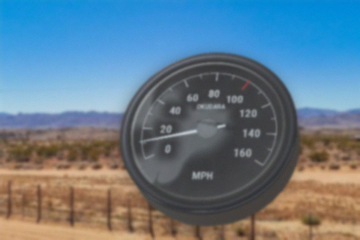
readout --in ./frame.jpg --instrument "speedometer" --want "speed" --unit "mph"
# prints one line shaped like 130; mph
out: 10; mph
